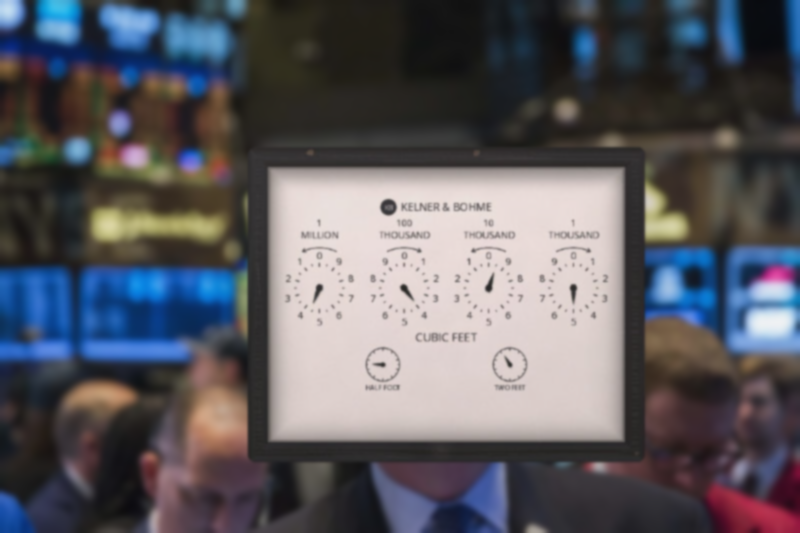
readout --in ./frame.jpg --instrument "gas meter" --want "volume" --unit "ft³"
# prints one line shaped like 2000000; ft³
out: 439500; ft³
